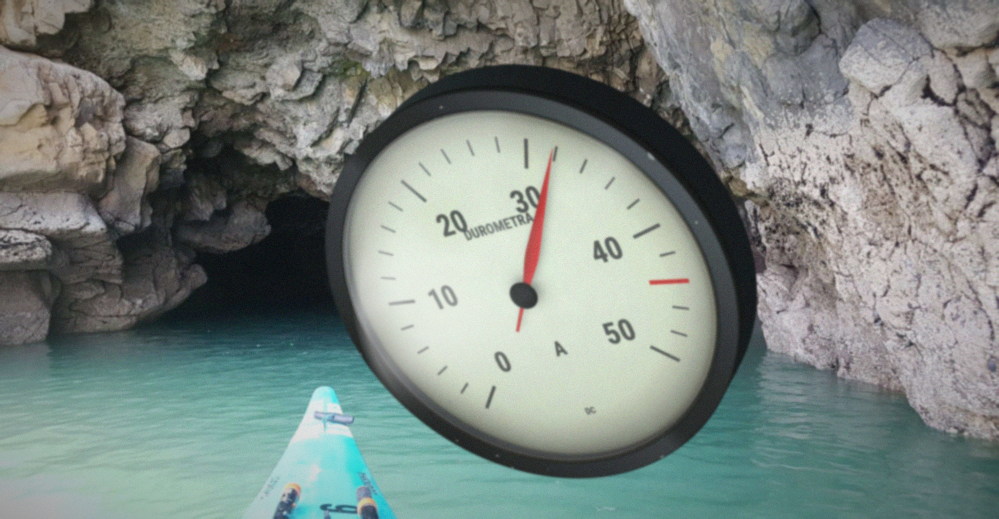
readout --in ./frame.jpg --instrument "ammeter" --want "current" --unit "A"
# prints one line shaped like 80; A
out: 32; A
